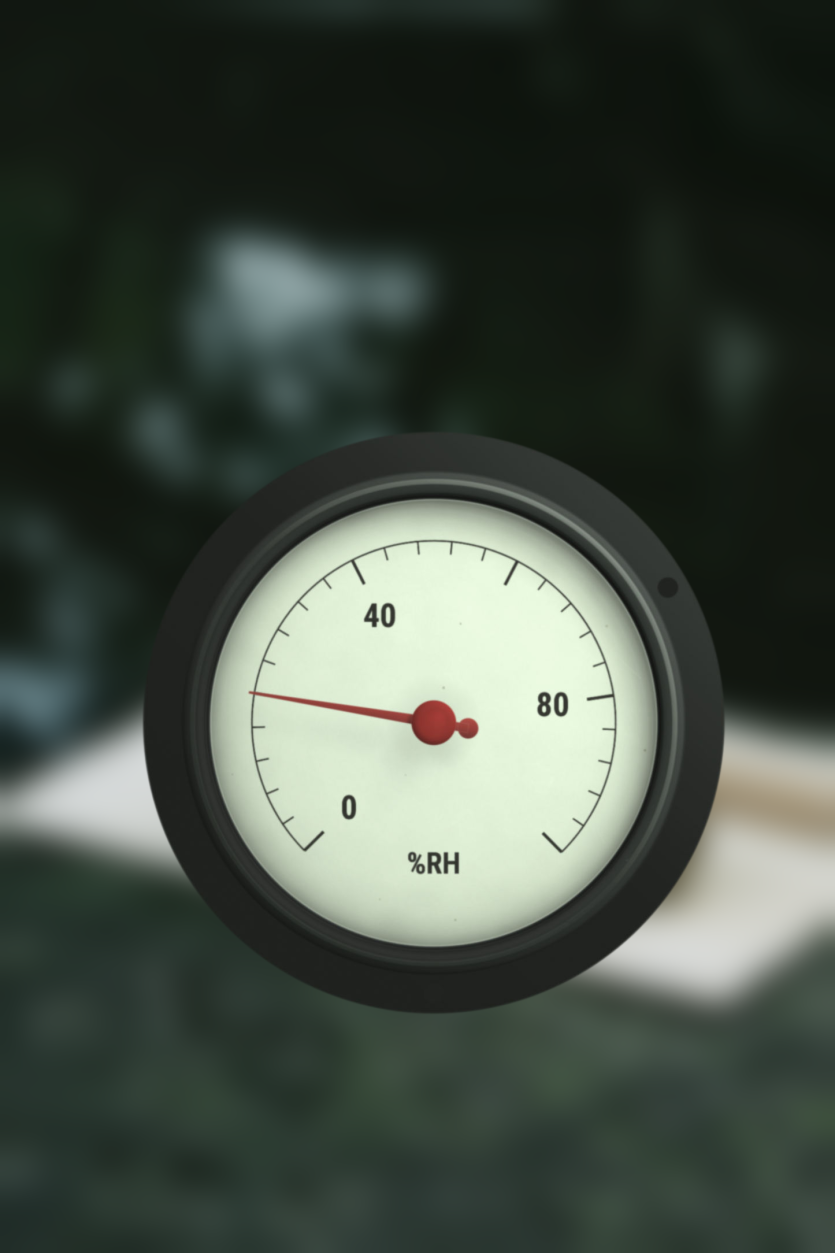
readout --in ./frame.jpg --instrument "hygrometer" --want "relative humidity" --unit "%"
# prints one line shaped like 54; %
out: 20; %
